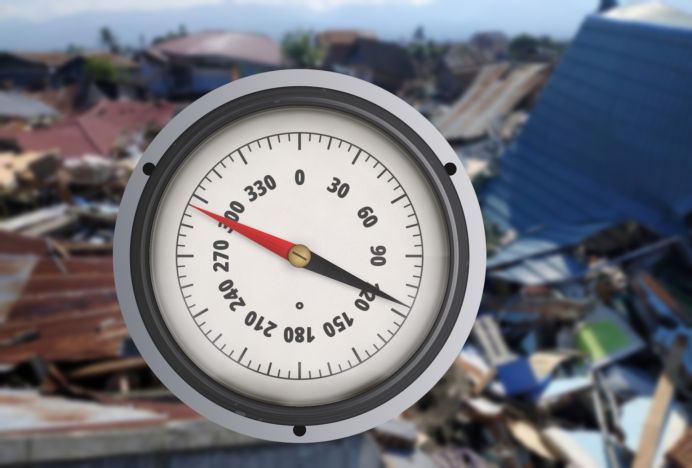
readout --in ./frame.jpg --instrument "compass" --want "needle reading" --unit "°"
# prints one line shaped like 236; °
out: 295; °
